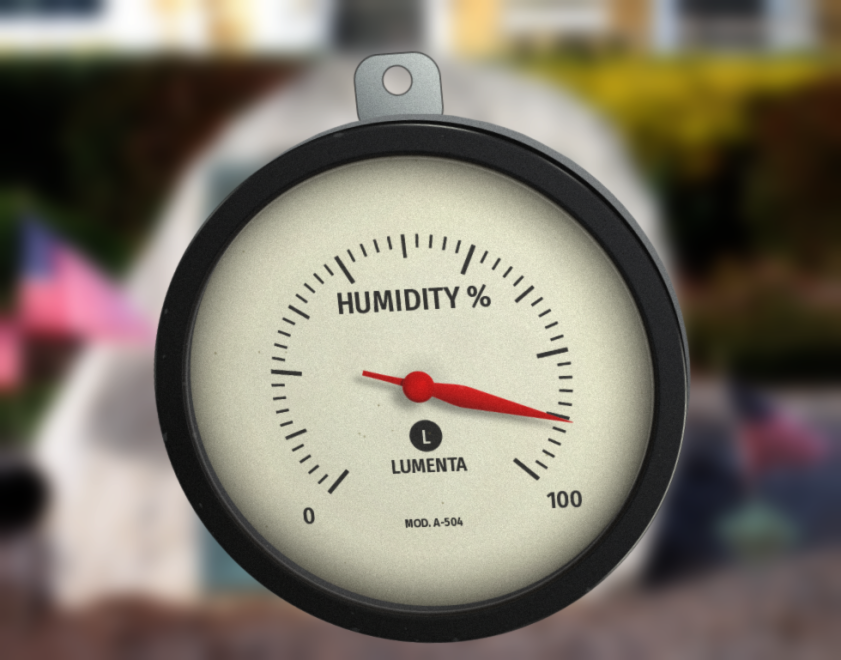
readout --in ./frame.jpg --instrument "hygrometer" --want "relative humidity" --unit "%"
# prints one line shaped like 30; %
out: 90; %
